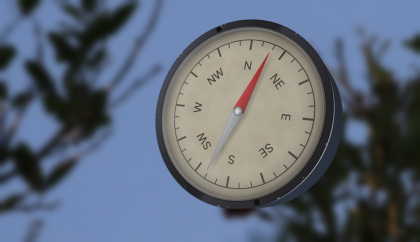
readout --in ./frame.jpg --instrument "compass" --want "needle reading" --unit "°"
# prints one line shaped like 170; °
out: 20; °
